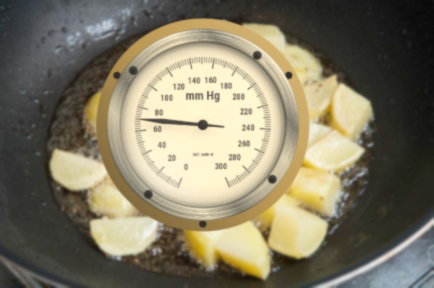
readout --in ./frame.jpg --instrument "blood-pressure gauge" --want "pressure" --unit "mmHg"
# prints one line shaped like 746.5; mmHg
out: 70; mmHg
